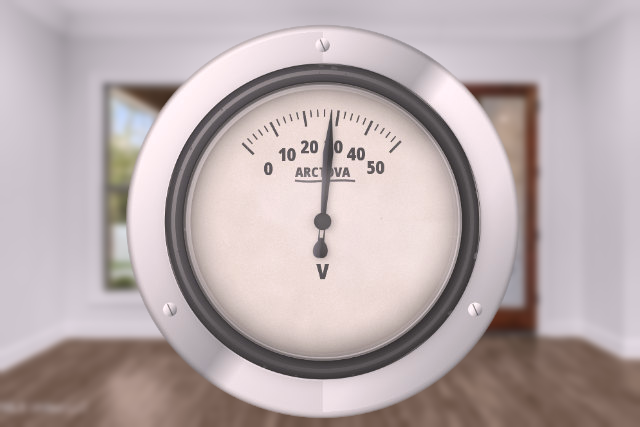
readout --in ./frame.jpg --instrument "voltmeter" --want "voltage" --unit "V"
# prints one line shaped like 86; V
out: 28; V
